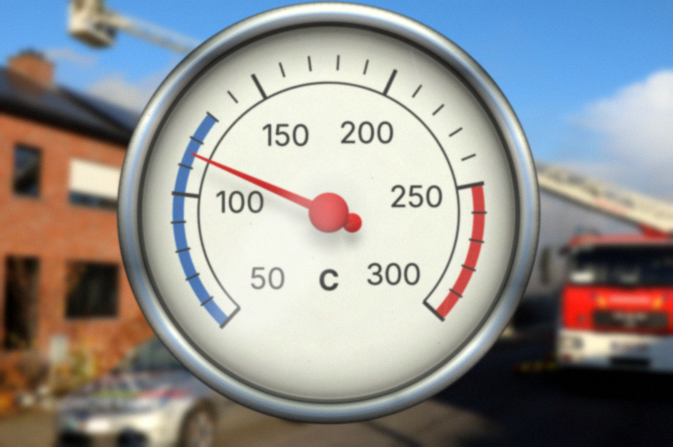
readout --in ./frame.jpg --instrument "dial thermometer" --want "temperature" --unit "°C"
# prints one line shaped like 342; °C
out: 115; °C
